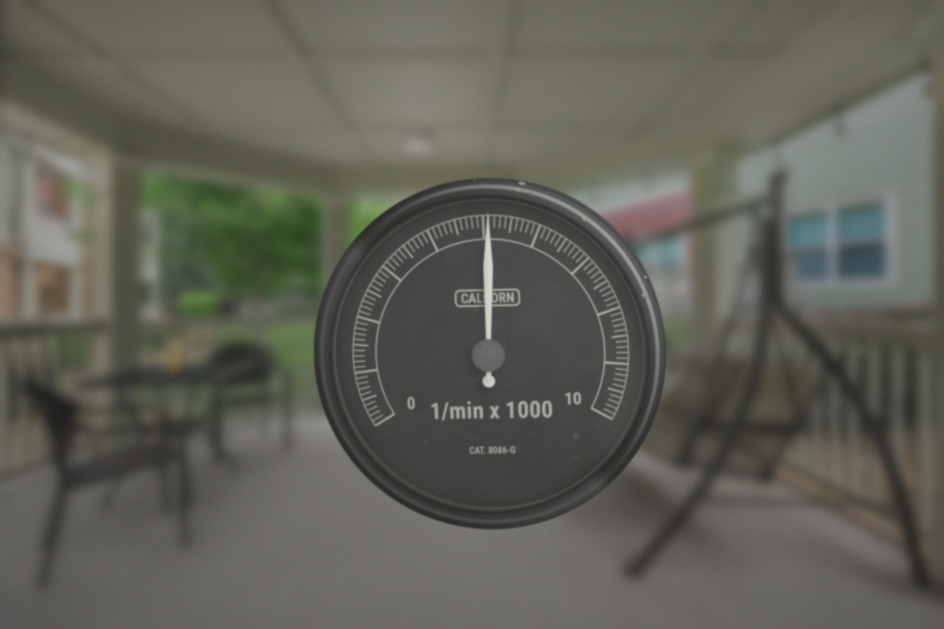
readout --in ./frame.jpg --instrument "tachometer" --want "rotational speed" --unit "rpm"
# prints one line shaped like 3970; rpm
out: 5100; rpm
